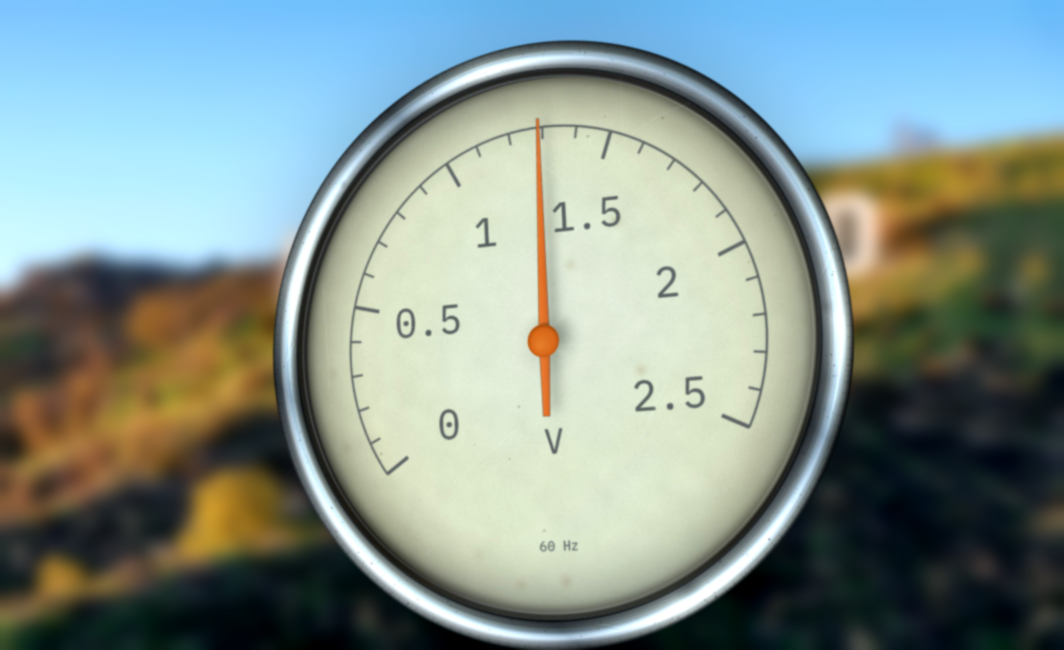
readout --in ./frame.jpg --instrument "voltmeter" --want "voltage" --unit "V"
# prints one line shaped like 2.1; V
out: 1.3; V
